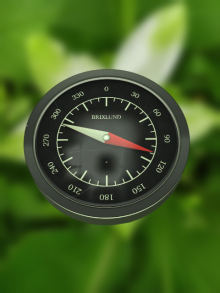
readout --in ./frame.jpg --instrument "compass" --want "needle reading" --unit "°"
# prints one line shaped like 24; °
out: 110; °
